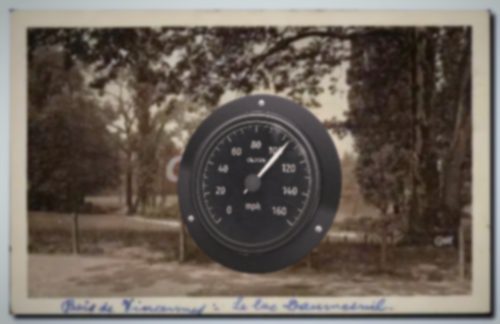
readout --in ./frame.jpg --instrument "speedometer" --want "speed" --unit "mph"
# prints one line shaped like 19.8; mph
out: 105; mph
